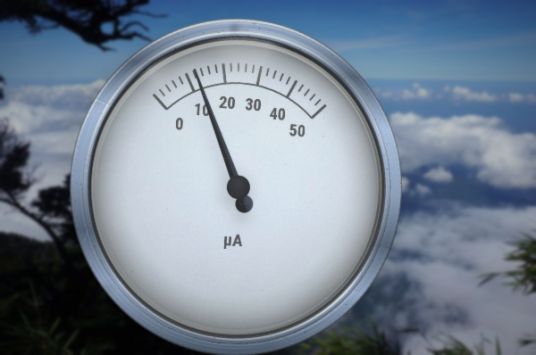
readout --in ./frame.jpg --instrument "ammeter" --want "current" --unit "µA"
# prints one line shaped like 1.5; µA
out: 12; µA
